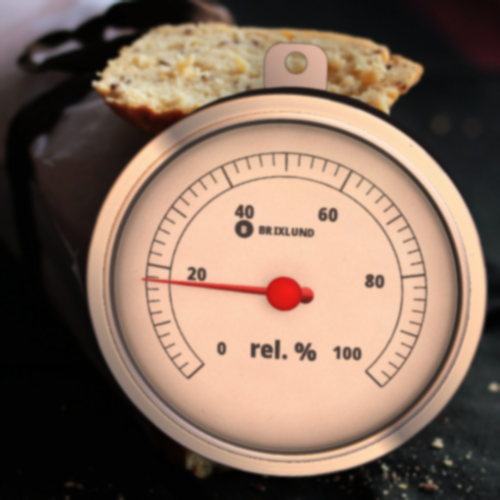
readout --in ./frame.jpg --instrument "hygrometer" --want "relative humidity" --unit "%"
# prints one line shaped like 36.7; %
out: 18; %
